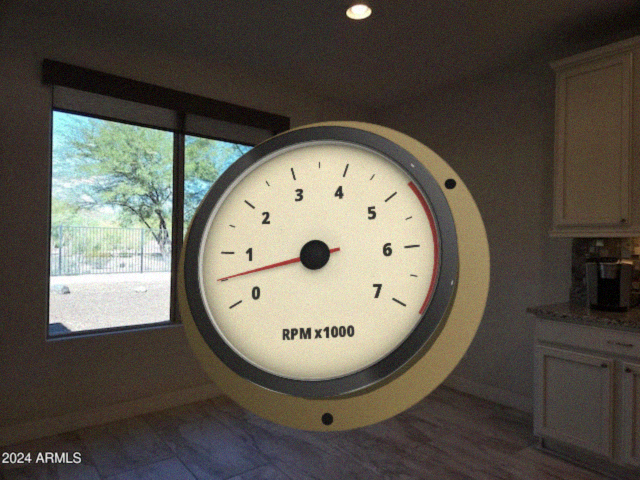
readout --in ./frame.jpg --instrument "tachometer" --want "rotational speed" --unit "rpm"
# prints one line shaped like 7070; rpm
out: 500; rpm
